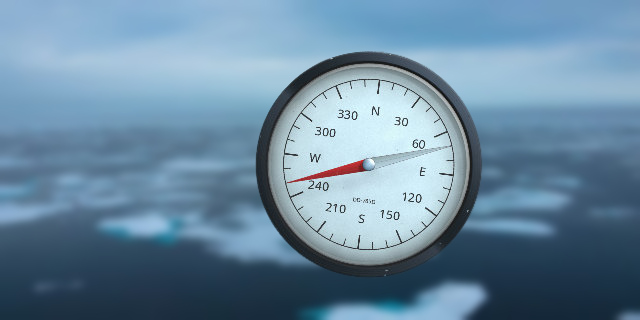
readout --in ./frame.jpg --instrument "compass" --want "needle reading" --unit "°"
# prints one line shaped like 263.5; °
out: 250; °
